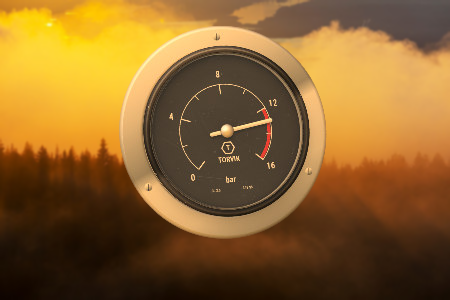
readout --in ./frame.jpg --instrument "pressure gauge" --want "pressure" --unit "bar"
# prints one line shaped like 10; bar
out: 13; bar
